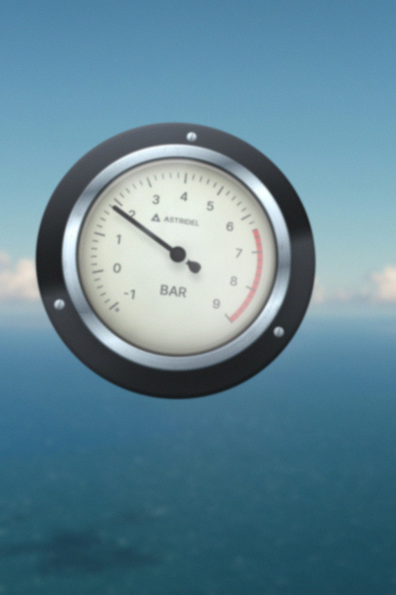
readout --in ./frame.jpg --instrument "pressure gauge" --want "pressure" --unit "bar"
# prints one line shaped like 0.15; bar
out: 1.8; bar
